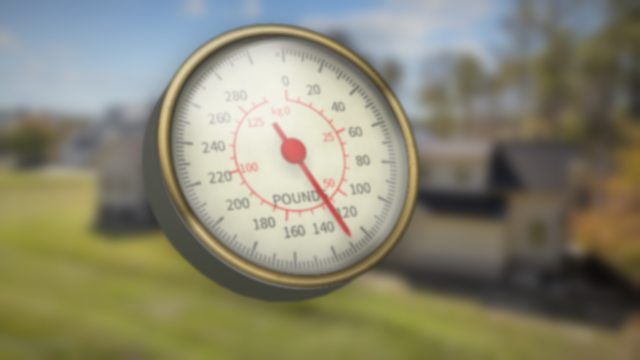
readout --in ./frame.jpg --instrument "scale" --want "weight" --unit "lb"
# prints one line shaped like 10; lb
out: 130; lb
